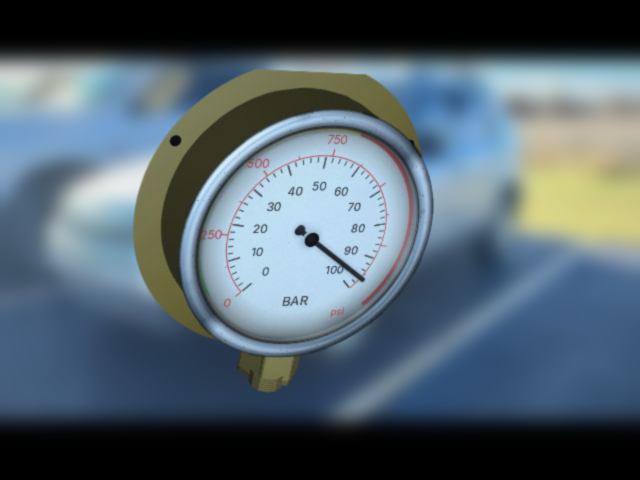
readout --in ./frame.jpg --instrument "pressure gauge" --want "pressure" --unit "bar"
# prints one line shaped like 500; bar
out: 96; bar
